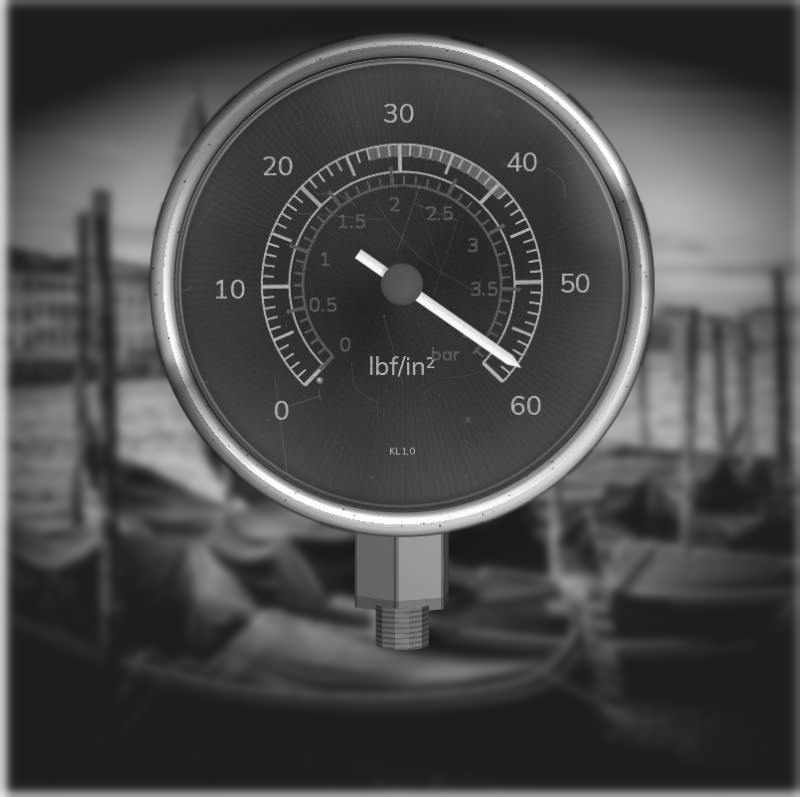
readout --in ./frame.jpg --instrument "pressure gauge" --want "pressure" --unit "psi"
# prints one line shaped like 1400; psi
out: 58; psi
